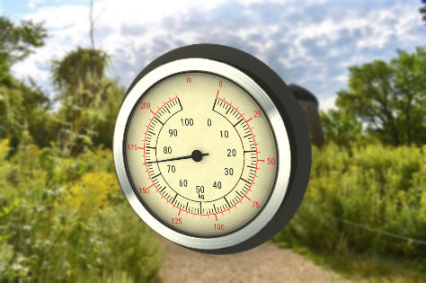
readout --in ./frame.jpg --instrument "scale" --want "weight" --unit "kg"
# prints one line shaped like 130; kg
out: 75; kg
